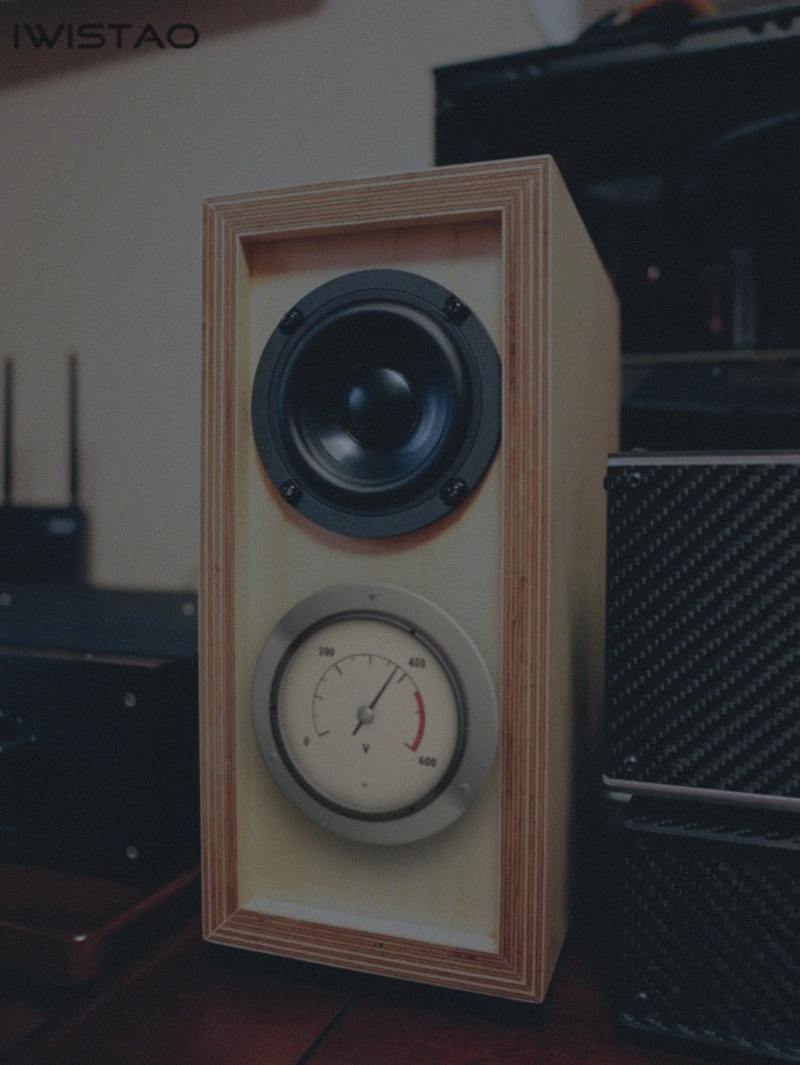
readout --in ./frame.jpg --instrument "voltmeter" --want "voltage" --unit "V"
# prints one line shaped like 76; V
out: 375; V
